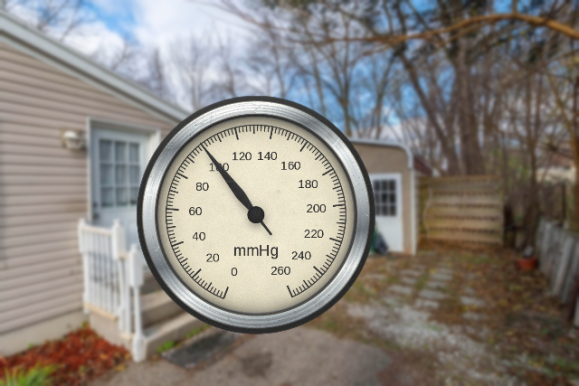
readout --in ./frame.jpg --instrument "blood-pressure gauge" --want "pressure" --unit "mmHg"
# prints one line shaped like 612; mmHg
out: 100; mmHg
